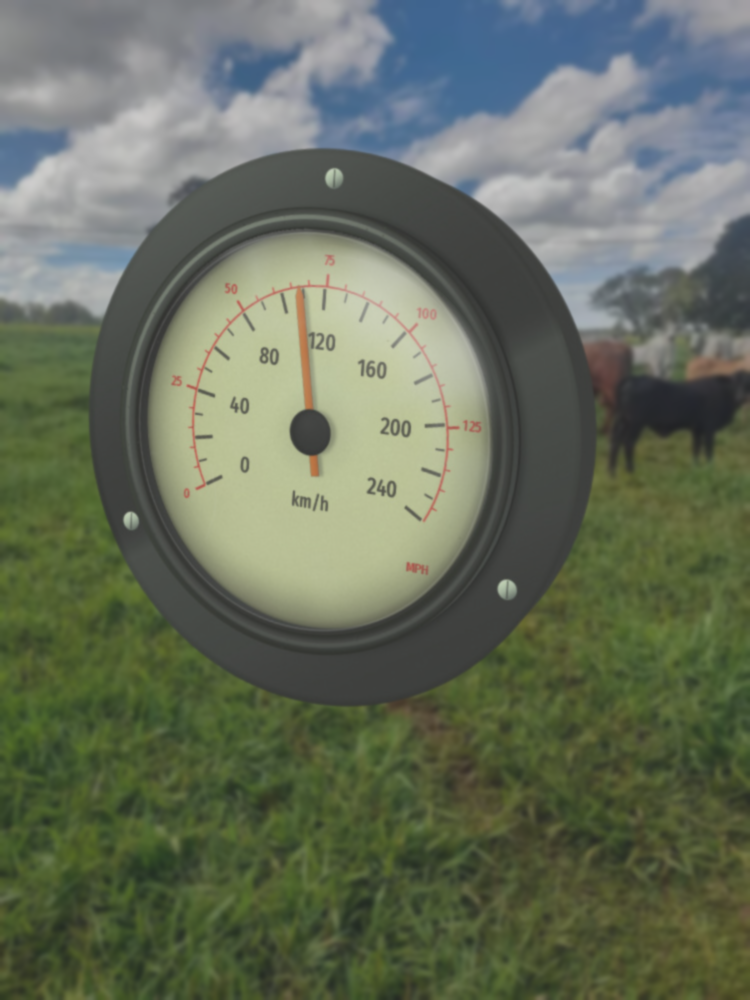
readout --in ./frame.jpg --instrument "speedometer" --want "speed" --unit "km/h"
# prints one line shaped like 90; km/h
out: 110; km/h
